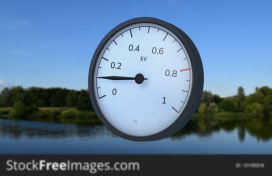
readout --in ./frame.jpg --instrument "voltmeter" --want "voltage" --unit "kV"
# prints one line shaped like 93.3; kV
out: 0.1; kV
